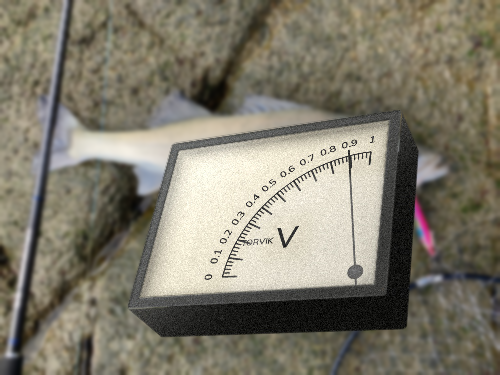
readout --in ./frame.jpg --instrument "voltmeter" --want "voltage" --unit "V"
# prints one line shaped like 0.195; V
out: 0.9; V
